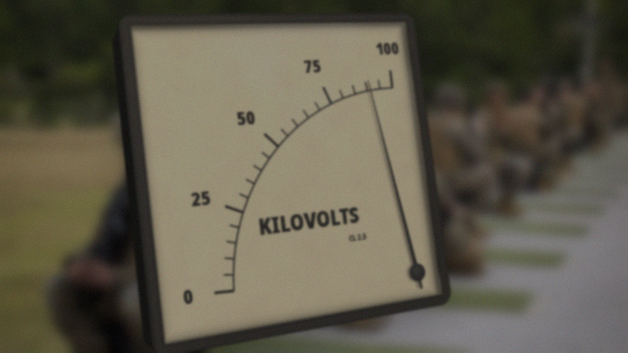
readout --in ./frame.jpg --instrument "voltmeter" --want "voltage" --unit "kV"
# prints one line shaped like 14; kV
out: 90; kV
